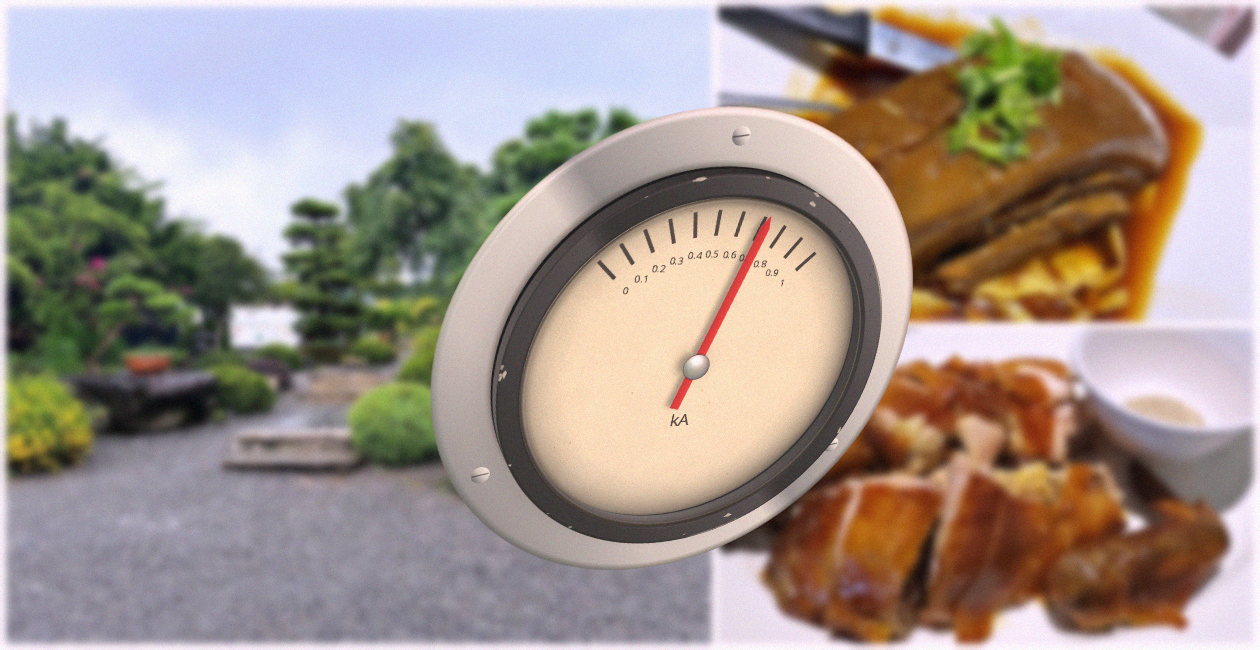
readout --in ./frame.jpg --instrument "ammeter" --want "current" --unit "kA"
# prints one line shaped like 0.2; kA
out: 0.7; kA
